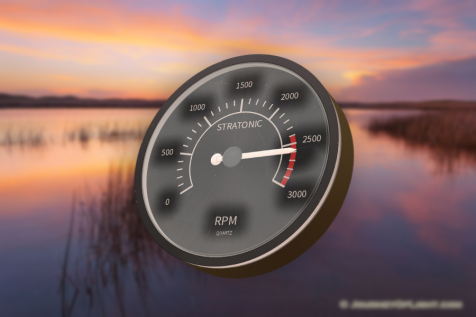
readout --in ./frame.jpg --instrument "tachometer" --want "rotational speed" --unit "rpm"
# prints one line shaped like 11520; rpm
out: 2600; rpm
